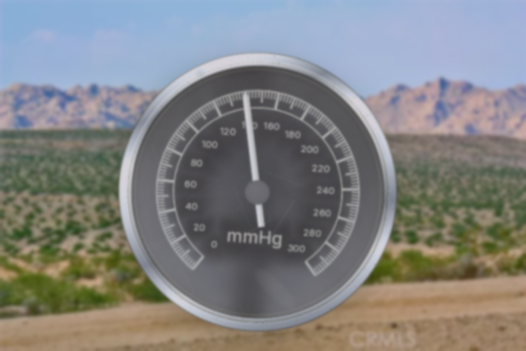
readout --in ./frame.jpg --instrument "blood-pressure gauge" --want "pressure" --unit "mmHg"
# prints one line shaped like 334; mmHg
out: 140; mmHg
